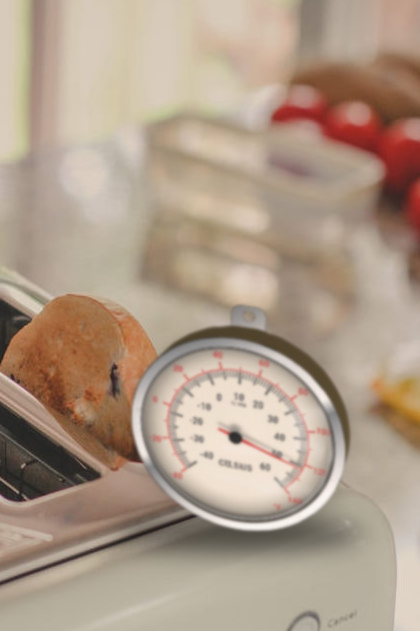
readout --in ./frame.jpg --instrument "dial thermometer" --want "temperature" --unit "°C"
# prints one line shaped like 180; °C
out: 50; °C
